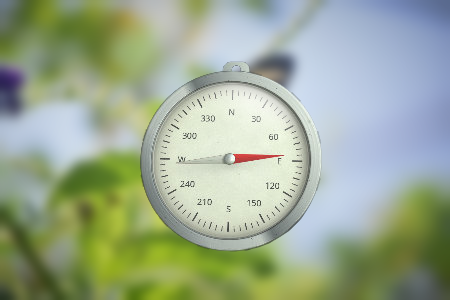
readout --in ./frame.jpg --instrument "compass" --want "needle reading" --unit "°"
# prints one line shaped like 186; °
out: 85; °
